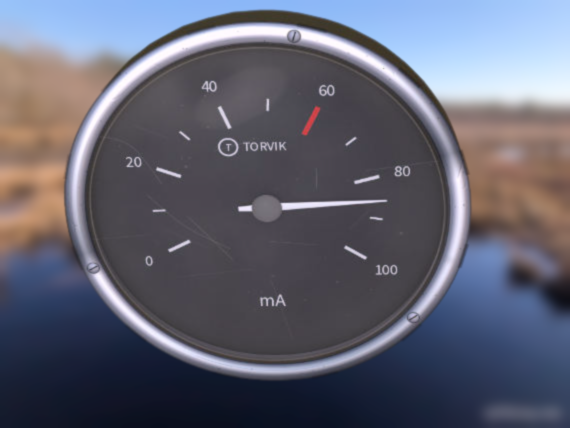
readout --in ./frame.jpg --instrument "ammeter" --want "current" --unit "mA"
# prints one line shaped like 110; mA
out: 85; mA
